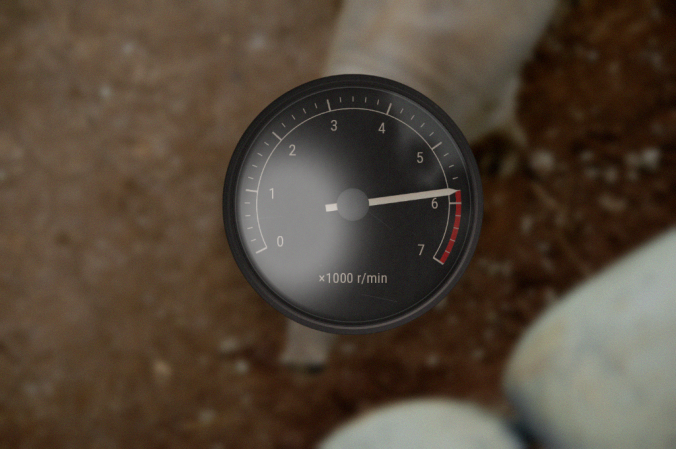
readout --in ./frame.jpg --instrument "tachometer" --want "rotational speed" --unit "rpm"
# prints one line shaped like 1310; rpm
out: 5800; rpm
